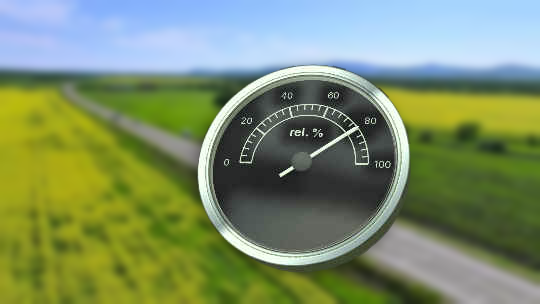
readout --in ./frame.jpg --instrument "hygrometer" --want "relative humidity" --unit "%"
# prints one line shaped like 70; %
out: 80; %
